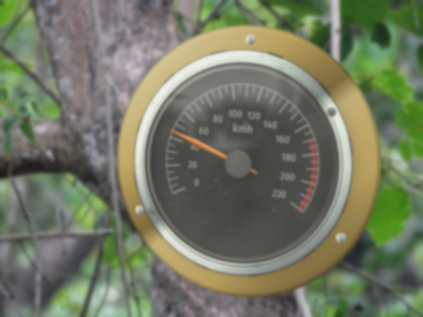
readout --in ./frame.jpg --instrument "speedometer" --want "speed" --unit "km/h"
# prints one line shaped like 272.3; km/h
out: 45; km/h
